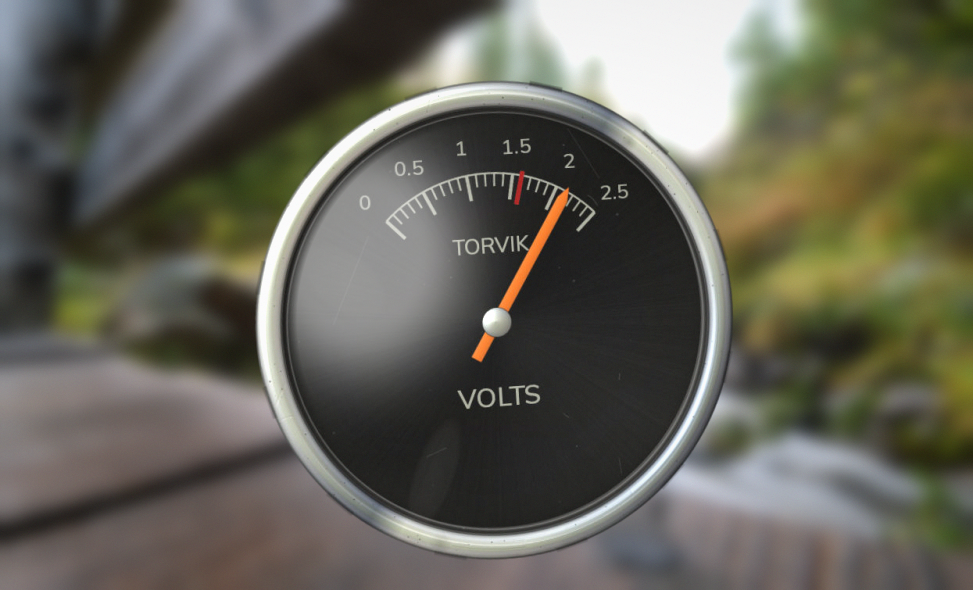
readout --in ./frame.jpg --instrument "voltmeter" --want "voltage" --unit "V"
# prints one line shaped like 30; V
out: 2.1; V
